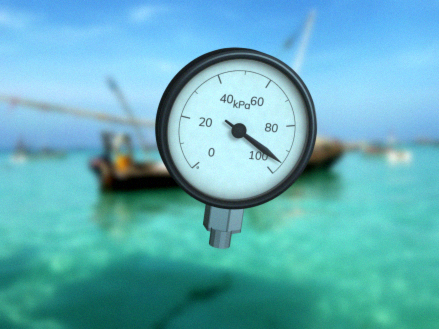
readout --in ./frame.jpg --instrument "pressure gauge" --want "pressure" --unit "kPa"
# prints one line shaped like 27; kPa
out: 95; kPa
